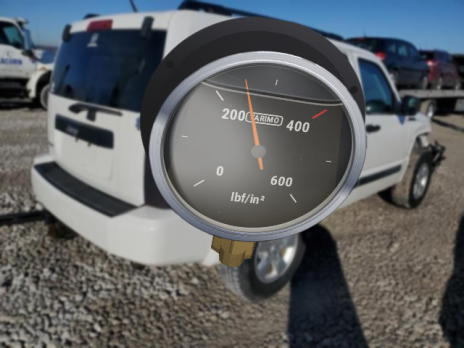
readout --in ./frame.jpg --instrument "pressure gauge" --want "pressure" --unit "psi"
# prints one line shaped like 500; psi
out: 250; psi
